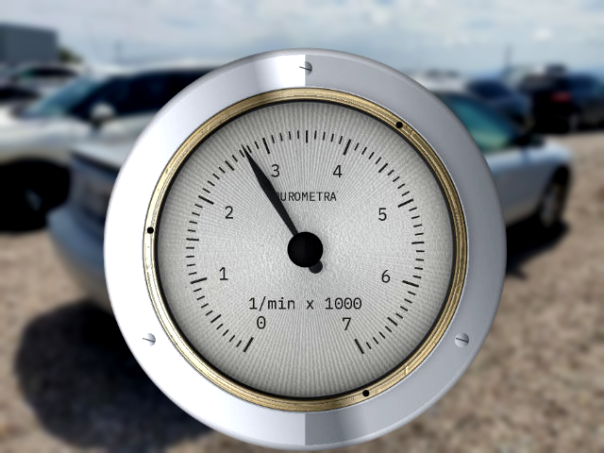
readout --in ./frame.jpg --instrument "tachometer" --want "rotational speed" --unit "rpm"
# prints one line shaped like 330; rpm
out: 2750; rpm
